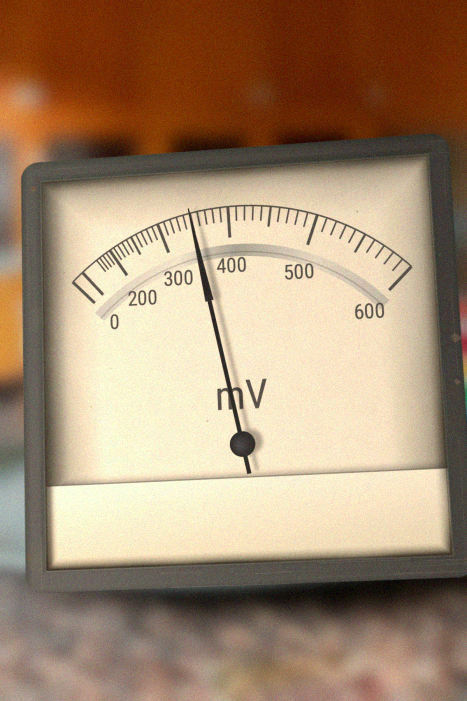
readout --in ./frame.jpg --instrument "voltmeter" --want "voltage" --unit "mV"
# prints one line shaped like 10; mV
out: 350; mV
